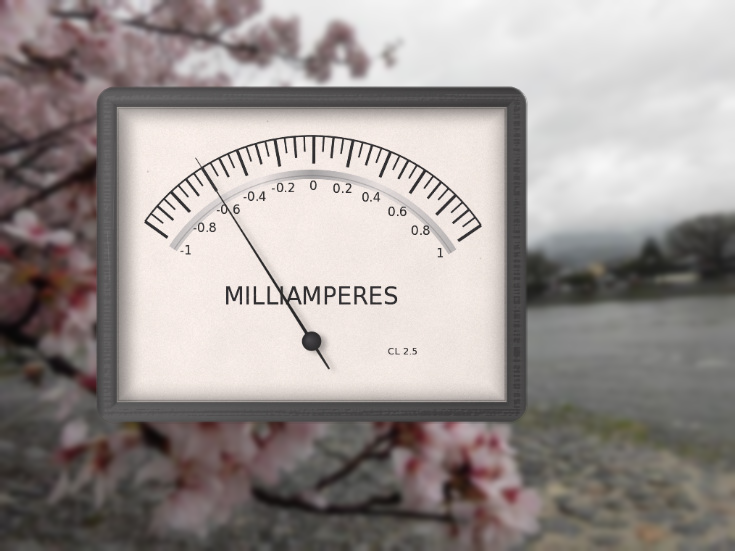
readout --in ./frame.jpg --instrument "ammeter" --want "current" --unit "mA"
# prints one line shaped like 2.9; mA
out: -0.6; mA
